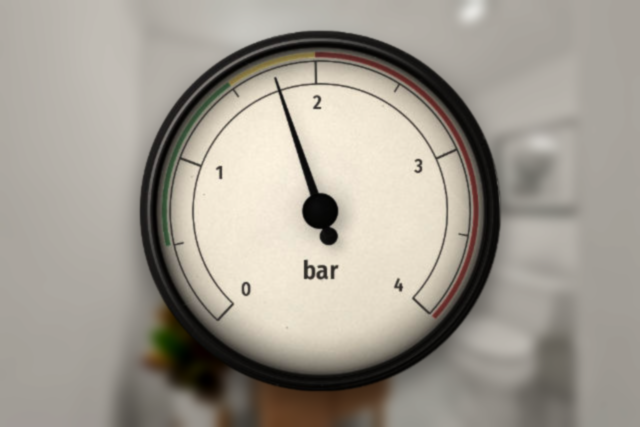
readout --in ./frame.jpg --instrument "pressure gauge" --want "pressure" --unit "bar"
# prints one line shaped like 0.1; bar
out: 1.75; bar
